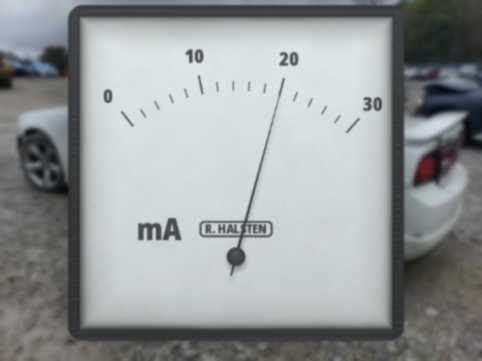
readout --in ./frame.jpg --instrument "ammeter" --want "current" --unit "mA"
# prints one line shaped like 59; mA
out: 20; mA
